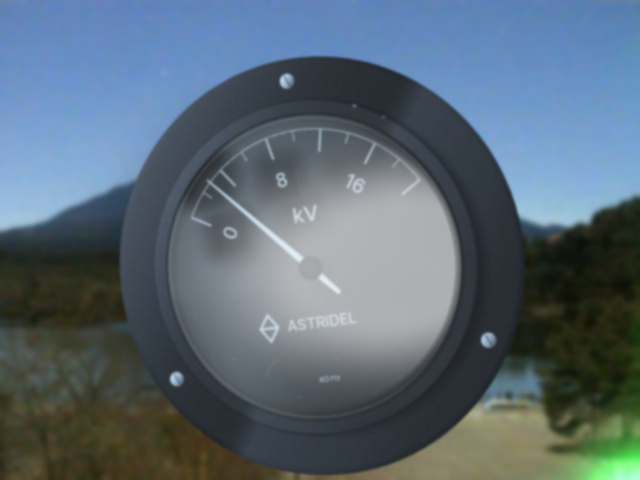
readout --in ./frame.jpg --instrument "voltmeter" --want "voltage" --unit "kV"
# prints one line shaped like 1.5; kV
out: 3; kV
